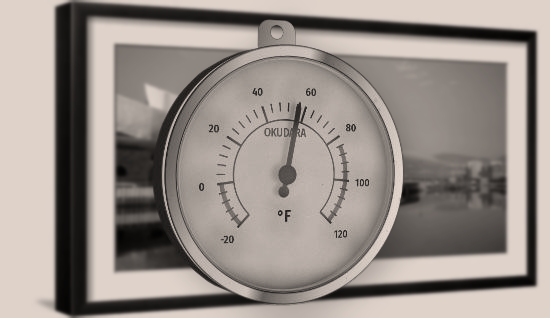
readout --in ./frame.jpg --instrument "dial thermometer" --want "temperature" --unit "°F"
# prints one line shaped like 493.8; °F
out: 56; °F
